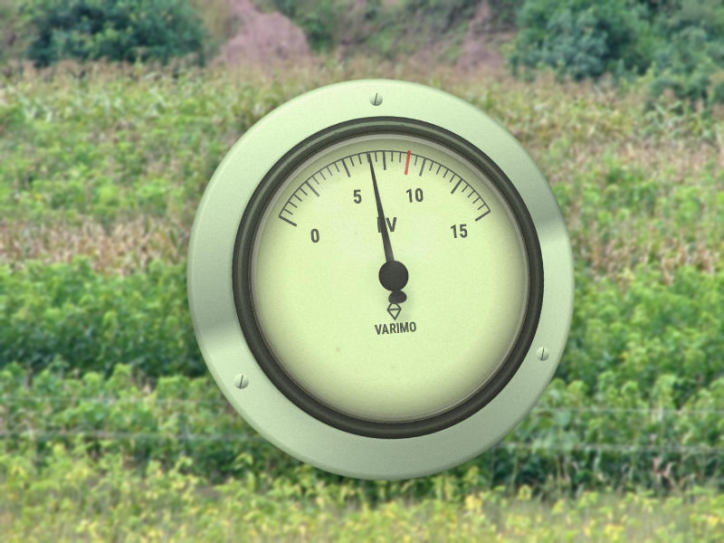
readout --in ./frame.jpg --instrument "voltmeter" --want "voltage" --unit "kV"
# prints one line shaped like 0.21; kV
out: 6.5; kV
